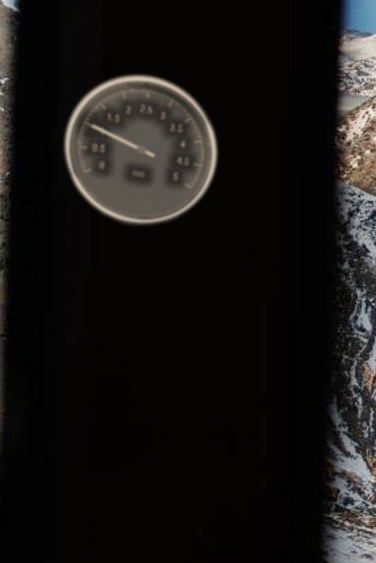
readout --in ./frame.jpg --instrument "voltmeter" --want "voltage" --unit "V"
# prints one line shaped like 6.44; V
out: 1; V
